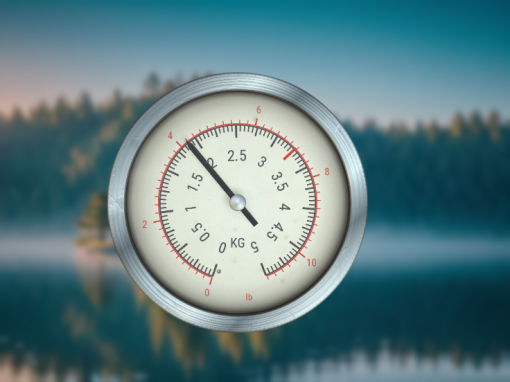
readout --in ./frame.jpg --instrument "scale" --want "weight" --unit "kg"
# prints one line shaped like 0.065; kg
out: 1.9; kg
